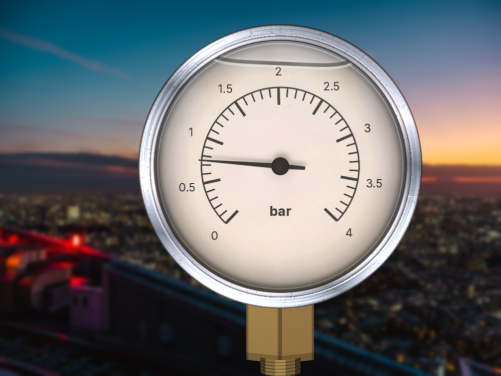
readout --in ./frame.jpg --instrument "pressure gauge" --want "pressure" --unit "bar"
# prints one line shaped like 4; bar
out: 0.75; bar
